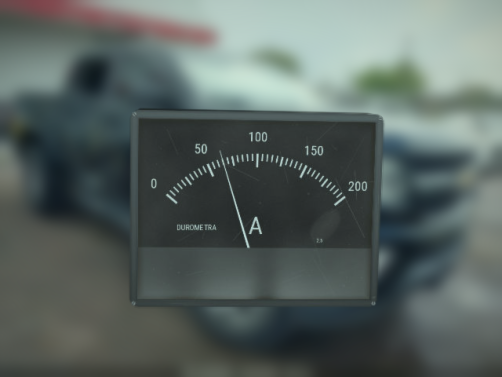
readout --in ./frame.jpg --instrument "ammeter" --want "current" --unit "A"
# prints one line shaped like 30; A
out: 65; A
